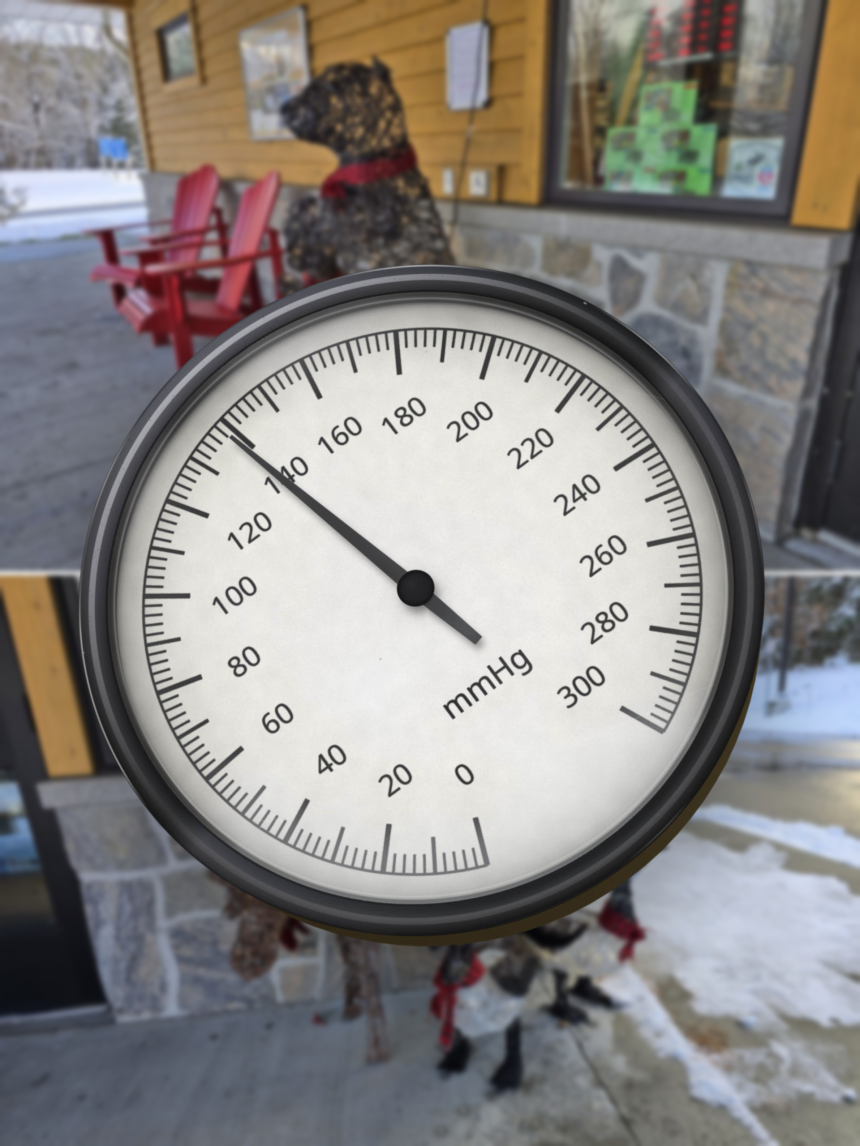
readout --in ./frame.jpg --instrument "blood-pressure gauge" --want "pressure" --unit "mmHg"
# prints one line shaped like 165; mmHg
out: 138; mmHg
